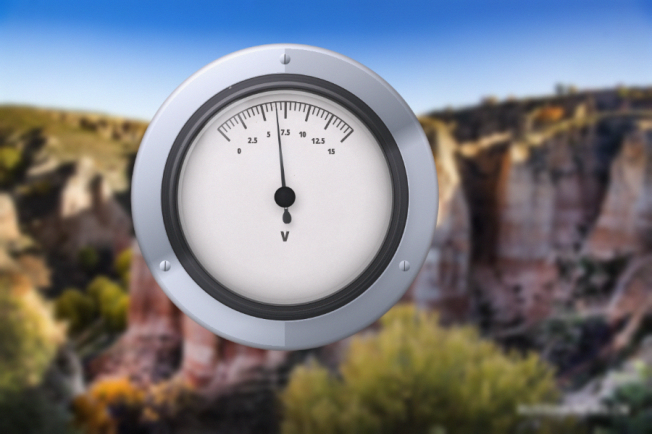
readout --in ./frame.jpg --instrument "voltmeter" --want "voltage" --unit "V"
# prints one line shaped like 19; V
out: 6.5; V
